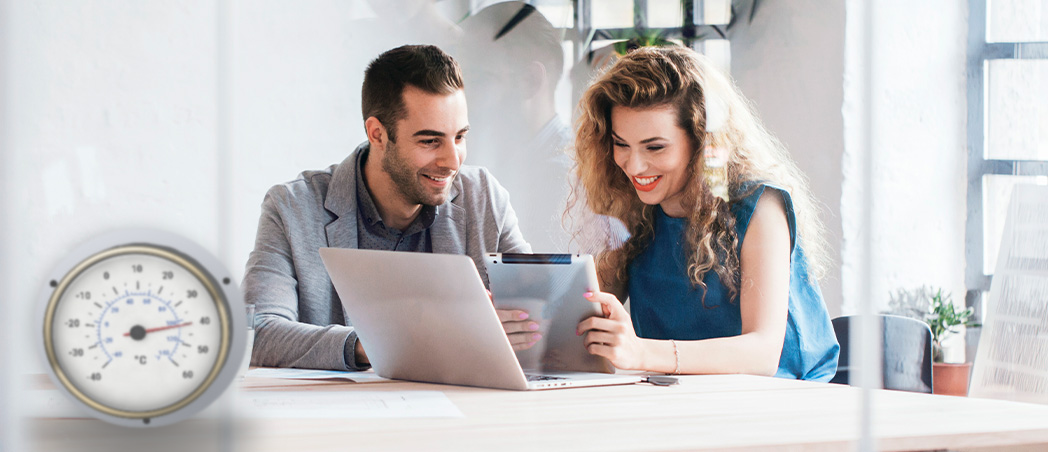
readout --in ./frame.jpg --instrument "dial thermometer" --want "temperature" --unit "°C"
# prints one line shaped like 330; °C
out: 40; °C
